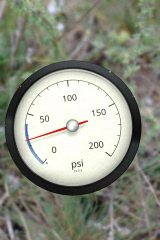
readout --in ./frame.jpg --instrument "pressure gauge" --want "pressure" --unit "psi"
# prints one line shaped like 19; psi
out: 25; psi
